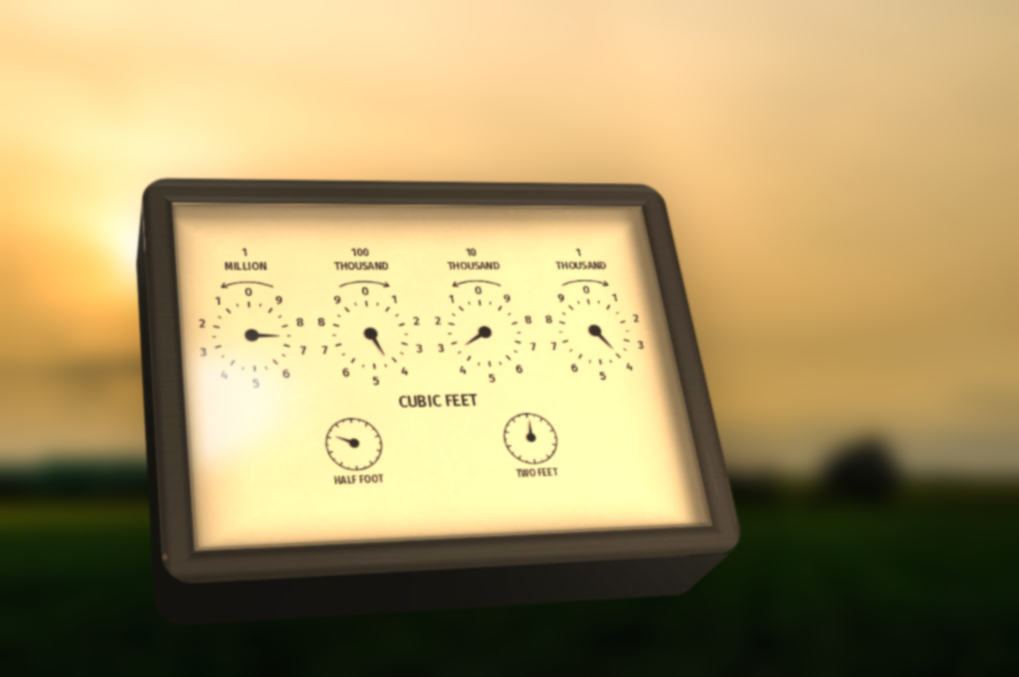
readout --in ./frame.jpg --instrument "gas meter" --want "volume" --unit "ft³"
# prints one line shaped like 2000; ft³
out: 743400; ft³
